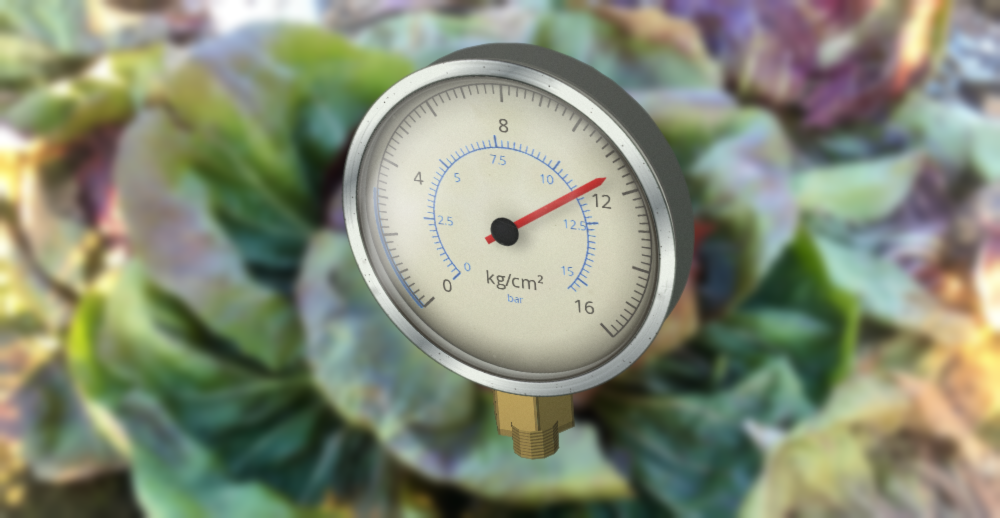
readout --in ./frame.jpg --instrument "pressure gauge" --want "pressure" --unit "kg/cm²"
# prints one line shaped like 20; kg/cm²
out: 11.4; kg/cm²
